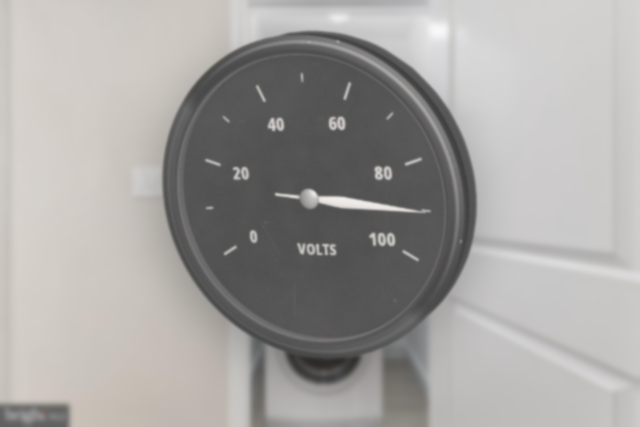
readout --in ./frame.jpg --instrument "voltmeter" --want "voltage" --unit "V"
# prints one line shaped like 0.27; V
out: 90; V
